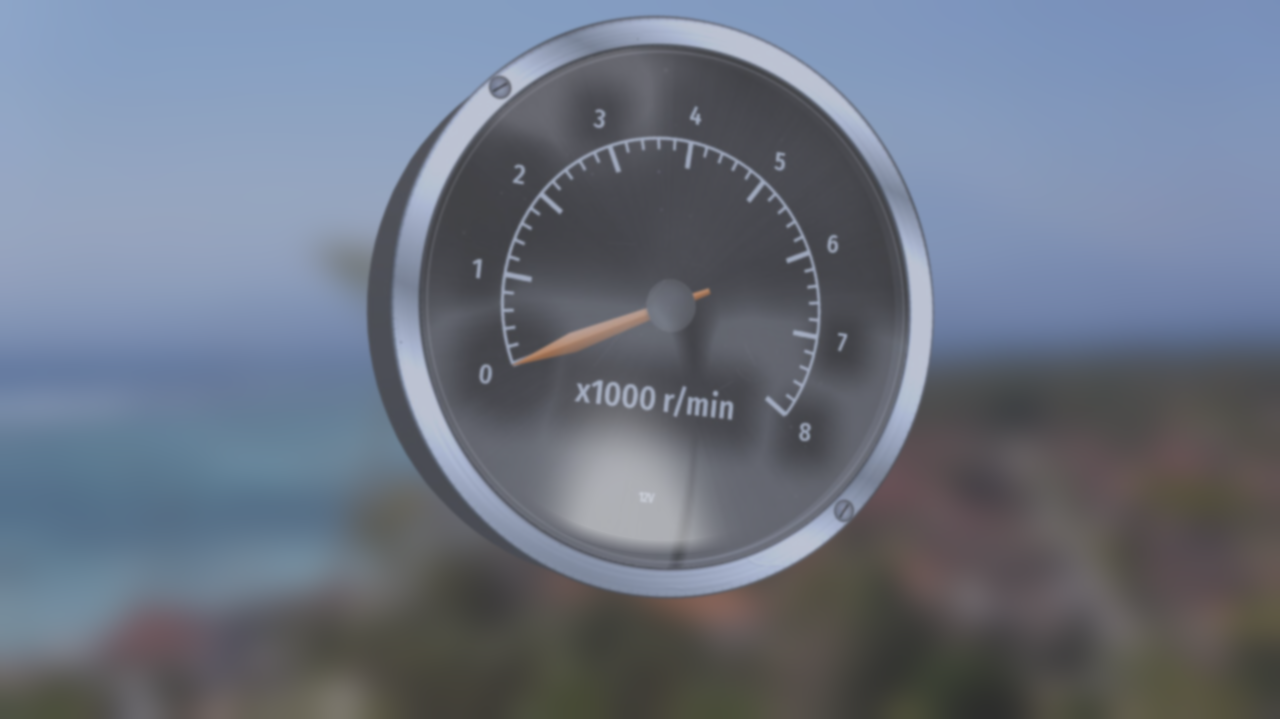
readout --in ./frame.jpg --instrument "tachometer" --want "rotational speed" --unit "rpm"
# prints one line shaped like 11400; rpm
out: 0; rpm
